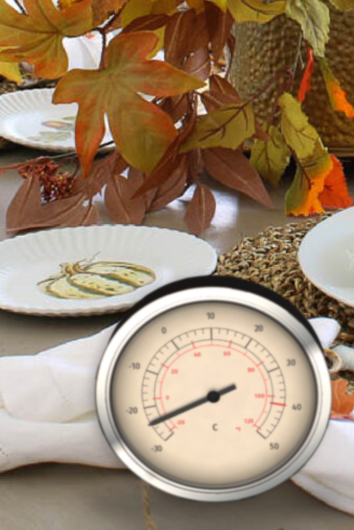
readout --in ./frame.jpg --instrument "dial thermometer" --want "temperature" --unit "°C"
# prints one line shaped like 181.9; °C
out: -24; °C
